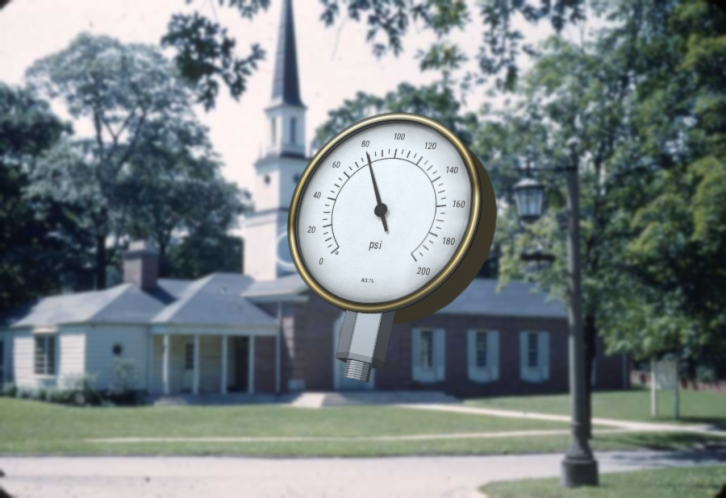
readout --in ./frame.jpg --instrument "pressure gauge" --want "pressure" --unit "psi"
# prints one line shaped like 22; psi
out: 80; psi
